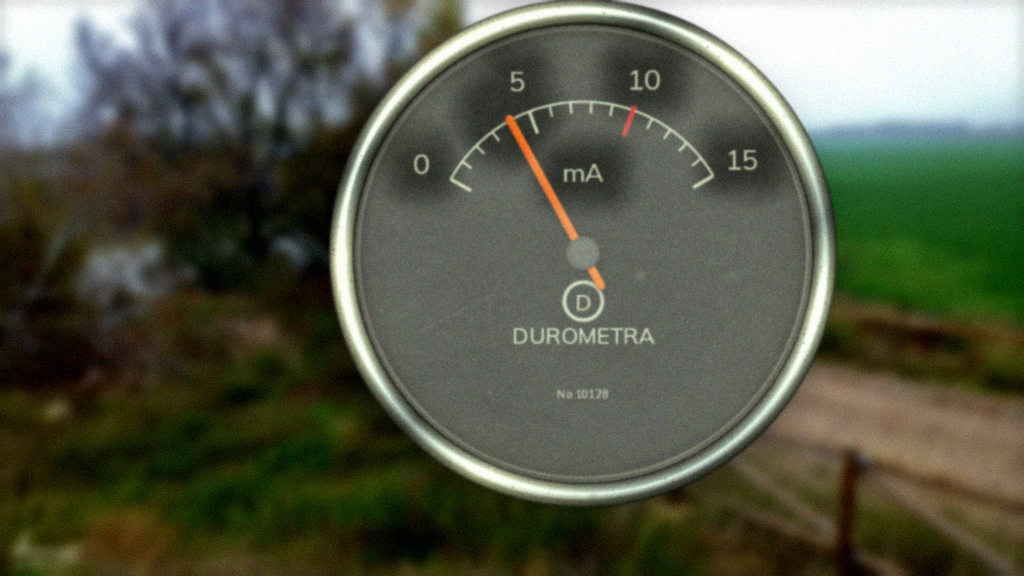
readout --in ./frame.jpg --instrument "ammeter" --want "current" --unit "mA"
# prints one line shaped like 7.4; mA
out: 4; mA
